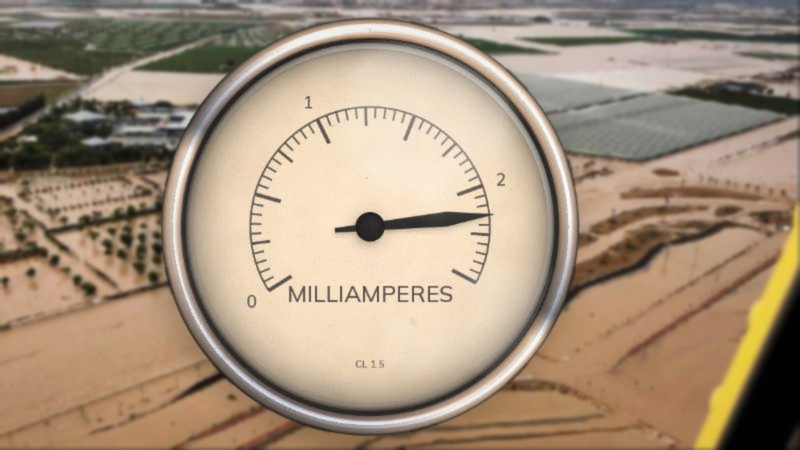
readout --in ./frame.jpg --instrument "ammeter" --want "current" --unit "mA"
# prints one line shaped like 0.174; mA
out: 2.15; mA
